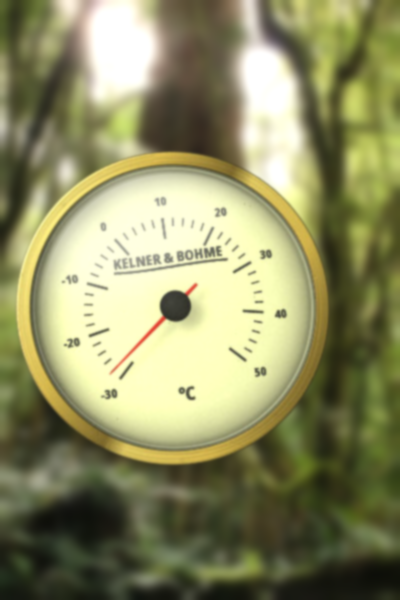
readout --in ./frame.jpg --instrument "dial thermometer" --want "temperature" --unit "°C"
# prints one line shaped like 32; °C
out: -28; °C
